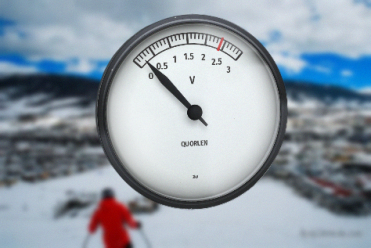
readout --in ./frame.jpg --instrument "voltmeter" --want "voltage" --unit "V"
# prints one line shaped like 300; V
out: 0.2; V
